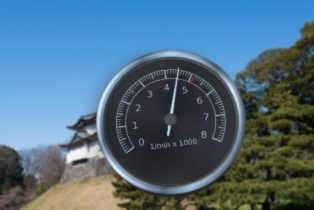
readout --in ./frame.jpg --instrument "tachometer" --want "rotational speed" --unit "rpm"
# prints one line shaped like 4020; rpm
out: 4500; rpm
